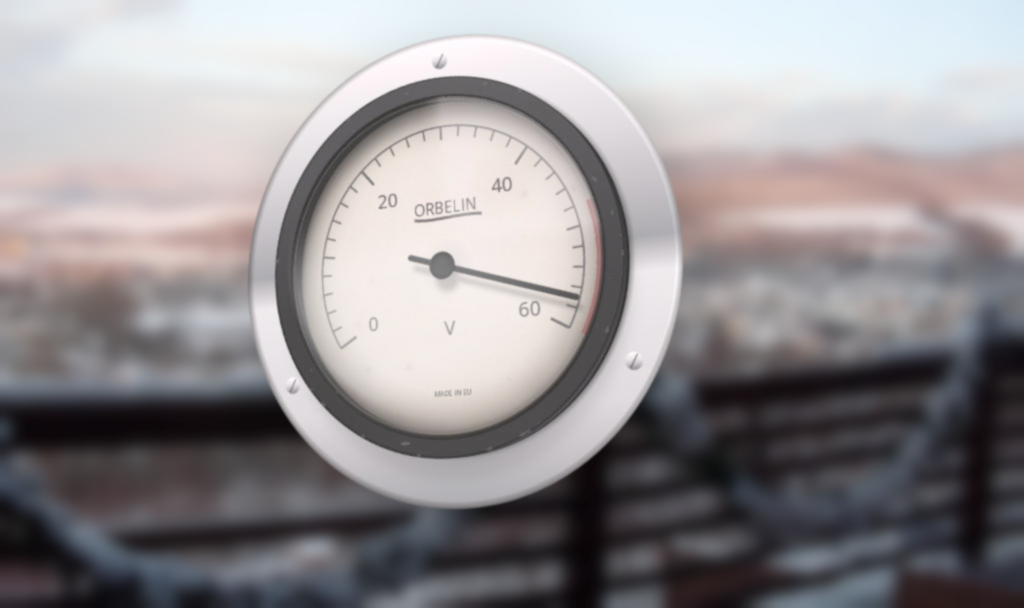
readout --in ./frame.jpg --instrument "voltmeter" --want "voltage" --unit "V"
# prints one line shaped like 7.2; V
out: 57; V
